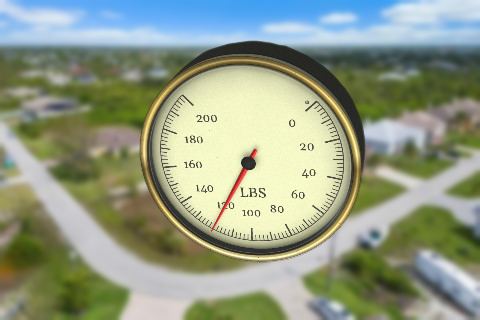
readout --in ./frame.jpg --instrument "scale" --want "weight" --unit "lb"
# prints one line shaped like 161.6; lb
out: 120; lb
